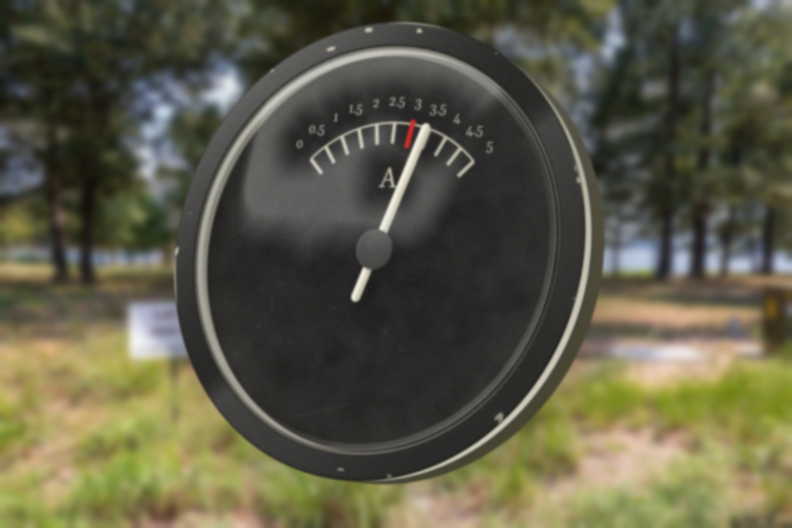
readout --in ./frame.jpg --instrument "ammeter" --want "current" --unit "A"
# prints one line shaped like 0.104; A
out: 3.5; A
